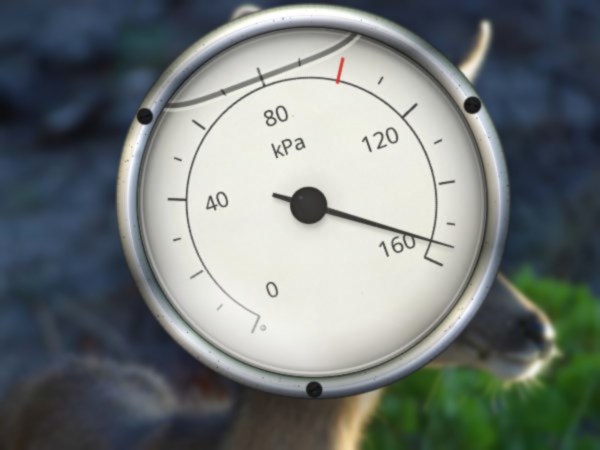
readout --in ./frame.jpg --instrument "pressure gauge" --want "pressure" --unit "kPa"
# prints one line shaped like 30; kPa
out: 155; kPa
